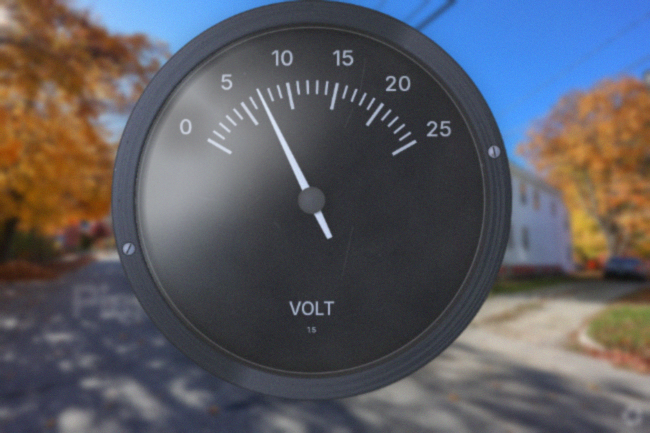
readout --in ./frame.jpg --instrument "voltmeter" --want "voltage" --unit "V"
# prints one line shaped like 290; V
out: 7; V
